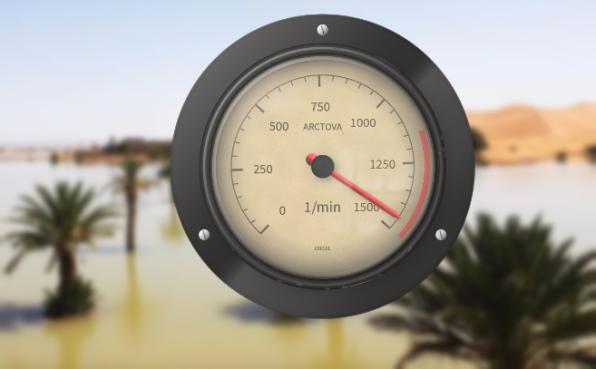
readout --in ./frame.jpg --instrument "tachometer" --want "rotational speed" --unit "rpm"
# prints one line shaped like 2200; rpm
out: 1450; rpm
